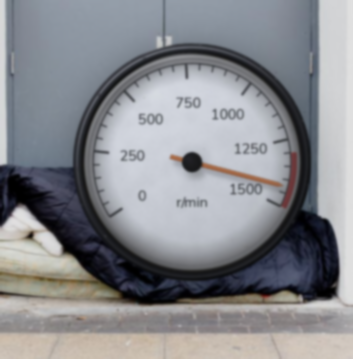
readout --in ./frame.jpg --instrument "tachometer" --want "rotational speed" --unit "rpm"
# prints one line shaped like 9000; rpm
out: 1425; rpm
